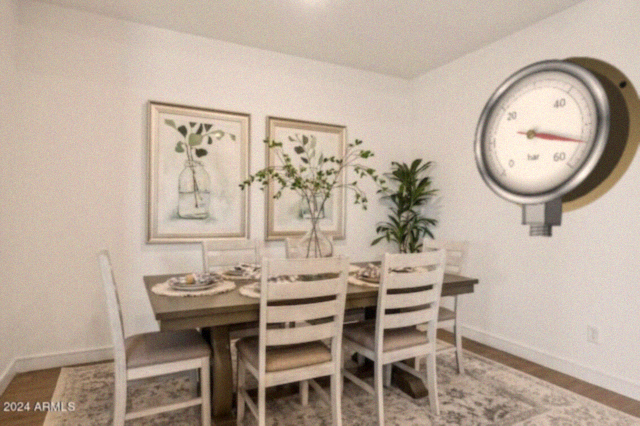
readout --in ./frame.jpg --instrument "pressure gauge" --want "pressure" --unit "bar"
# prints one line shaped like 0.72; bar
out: 54; bar
